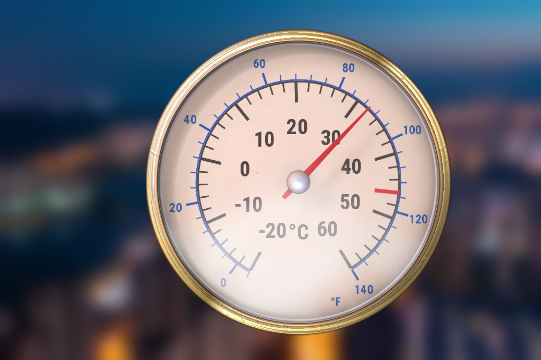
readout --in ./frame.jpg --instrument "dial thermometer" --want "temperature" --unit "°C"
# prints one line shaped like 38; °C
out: 32; °C
